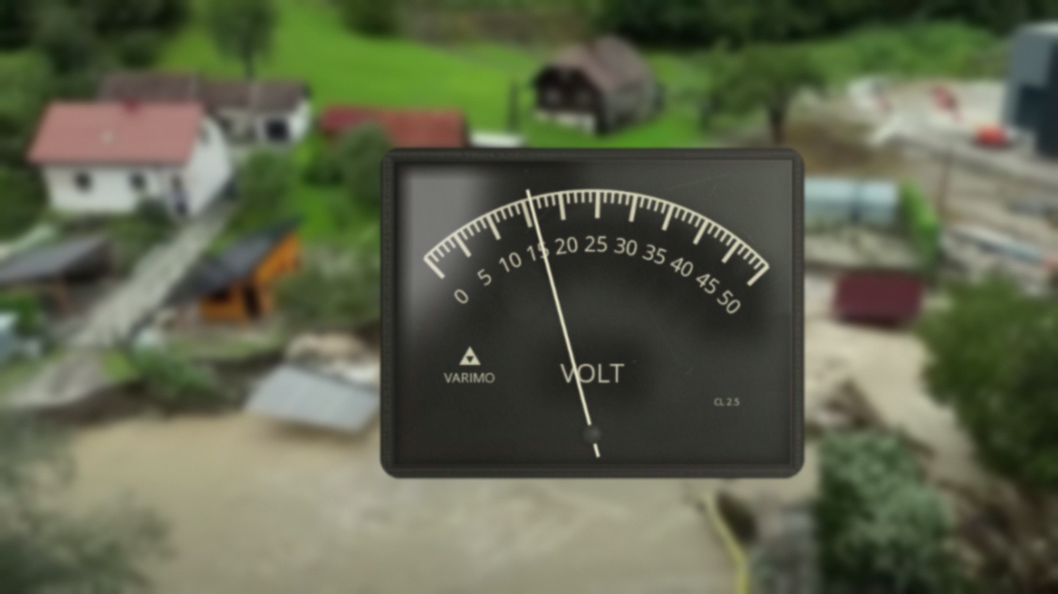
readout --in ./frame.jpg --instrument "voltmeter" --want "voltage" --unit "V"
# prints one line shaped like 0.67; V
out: 16; V
